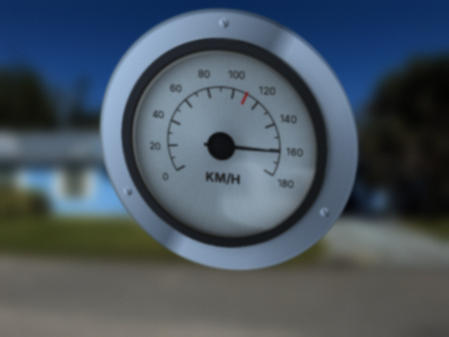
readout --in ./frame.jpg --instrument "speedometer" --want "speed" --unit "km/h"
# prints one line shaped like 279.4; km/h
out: 160; km/h
